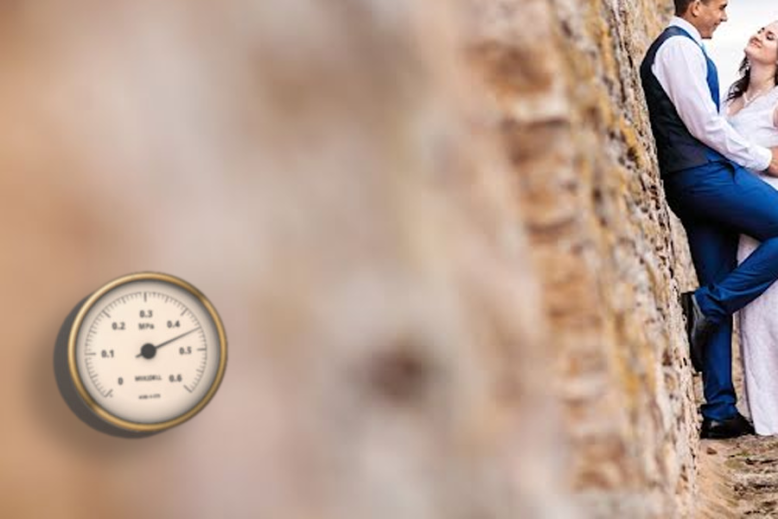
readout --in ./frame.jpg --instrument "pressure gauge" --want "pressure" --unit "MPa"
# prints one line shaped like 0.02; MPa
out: 0.45; MPa
